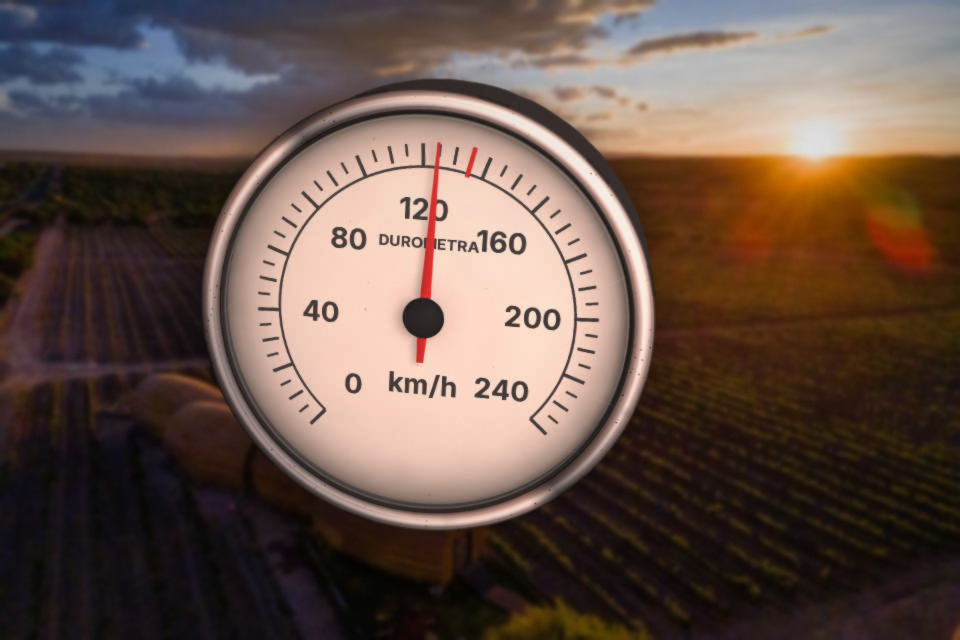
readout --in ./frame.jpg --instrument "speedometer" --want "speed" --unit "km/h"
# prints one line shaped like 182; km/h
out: 125; km/h
